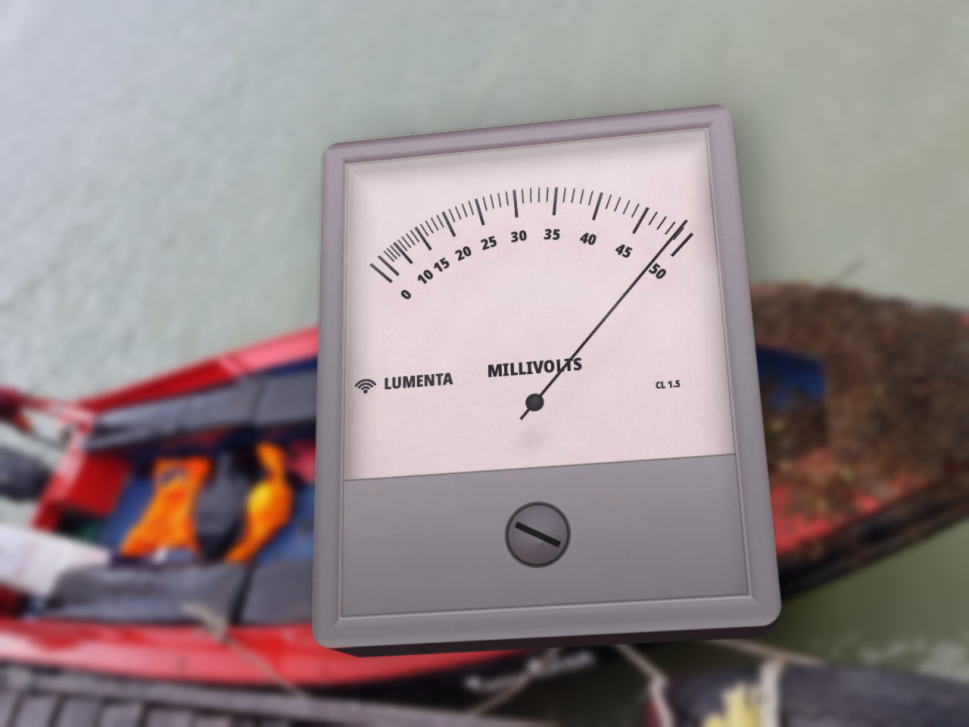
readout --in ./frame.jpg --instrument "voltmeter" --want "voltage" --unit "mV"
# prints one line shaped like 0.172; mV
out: 49; mV
